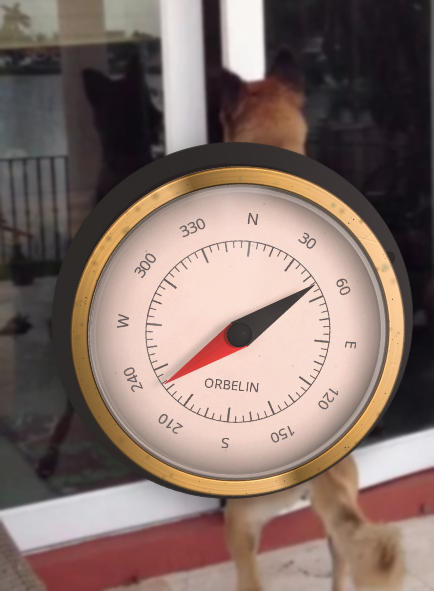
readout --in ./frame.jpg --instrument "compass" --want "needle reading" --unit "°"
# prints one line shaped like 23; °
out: 230; °
